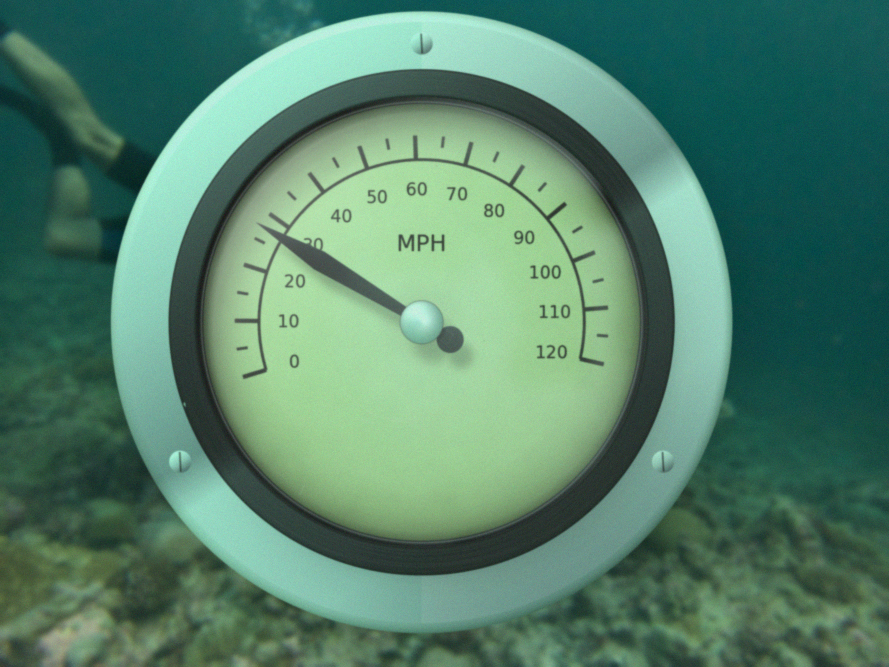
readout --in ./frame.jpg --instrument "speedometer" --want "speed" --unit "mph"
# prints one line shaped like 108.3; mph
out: 27.5; mph
